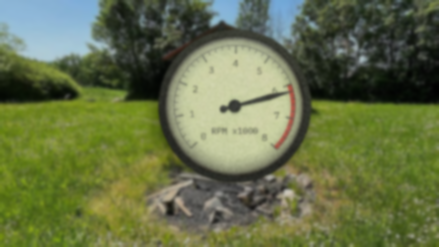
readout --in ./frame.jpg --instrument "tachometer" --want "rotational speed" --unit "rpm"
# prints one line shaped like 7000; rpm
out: 6200; rpm
